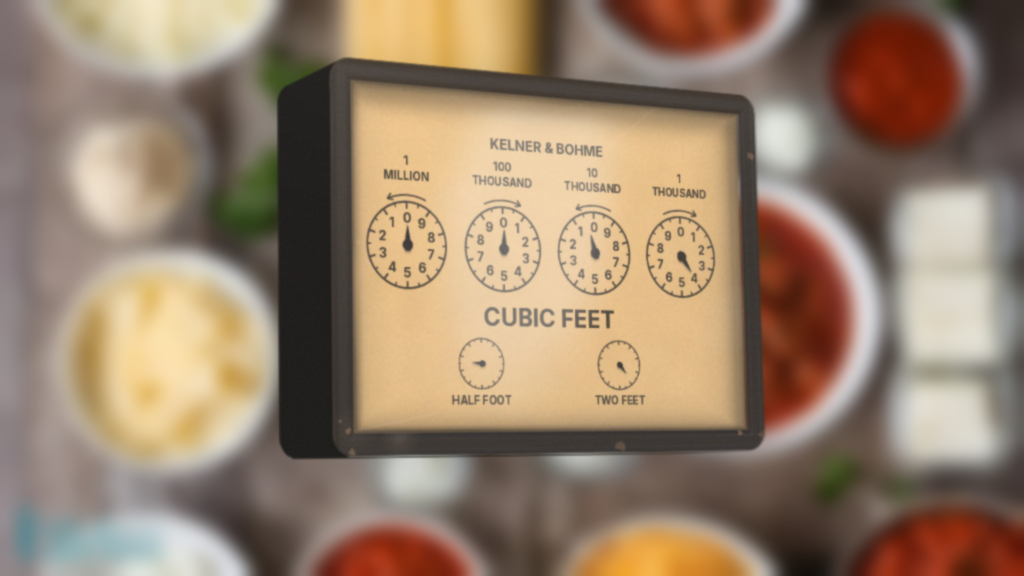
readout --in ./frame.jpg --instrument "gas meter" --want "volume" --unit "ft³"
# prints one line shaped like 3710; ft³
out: 400; ft³
